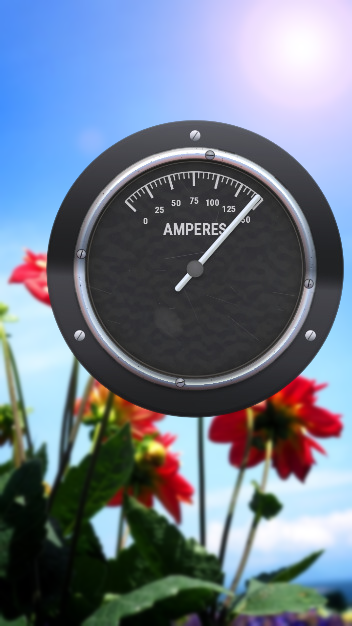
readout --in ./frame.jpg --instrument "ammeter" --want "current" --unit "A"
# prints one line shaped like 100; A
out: 145; A
